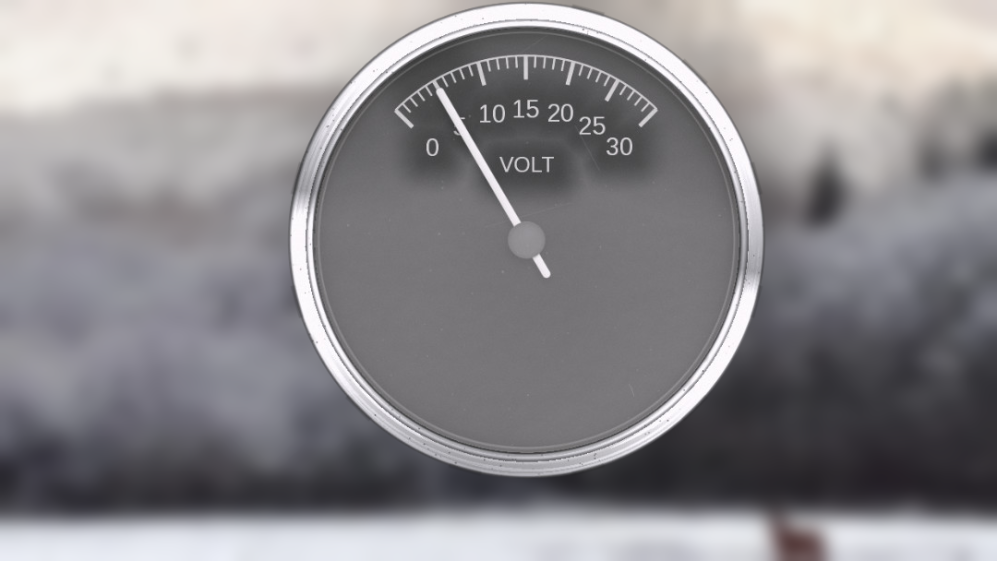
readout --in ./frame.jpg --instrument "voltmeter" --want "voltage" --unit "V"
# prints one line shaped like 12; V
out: 5; V
